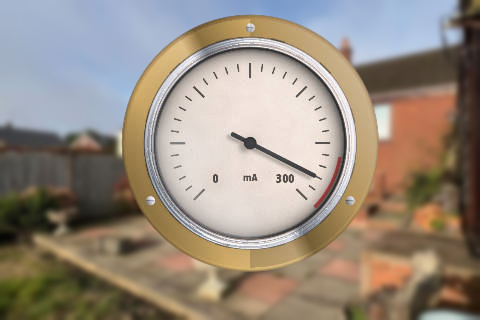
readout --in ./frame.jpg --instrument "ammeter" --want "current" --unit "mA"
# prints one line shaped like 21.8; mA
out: 280; mA
